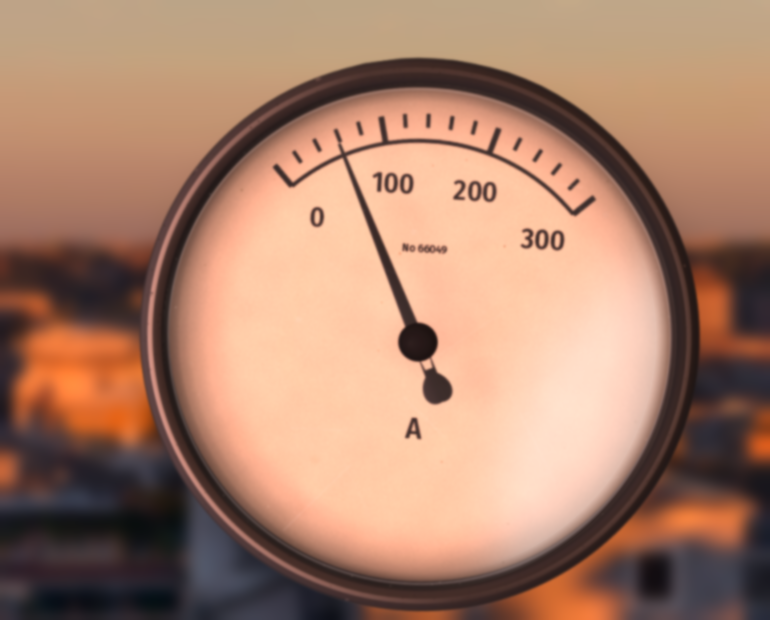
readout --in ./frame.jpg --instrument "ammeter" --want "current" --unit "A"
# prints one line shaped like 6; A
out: 60; A
